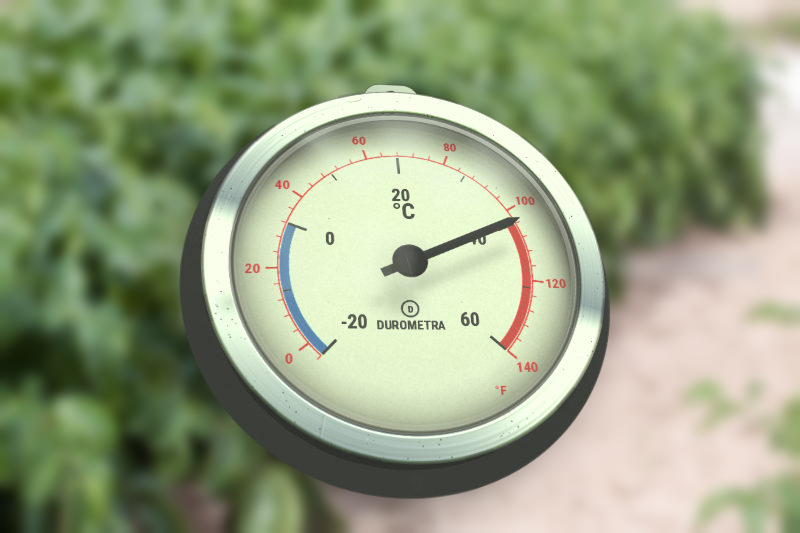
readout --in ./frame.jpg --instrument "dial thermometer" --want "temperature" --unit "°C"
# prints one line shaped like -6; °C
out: 40; °C
